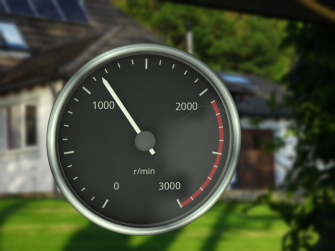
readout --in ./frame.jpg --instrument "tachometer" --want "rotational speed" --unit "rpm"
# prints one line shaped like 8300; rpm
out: 1150; rpm
